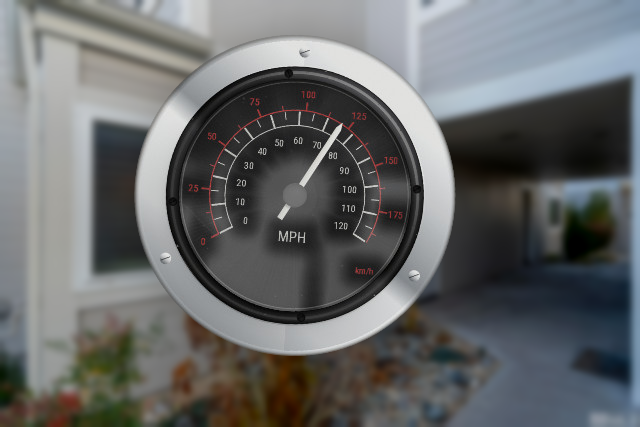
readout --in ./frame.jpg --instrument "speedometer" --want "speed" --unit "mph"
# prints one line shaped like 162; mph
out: 75; mph
